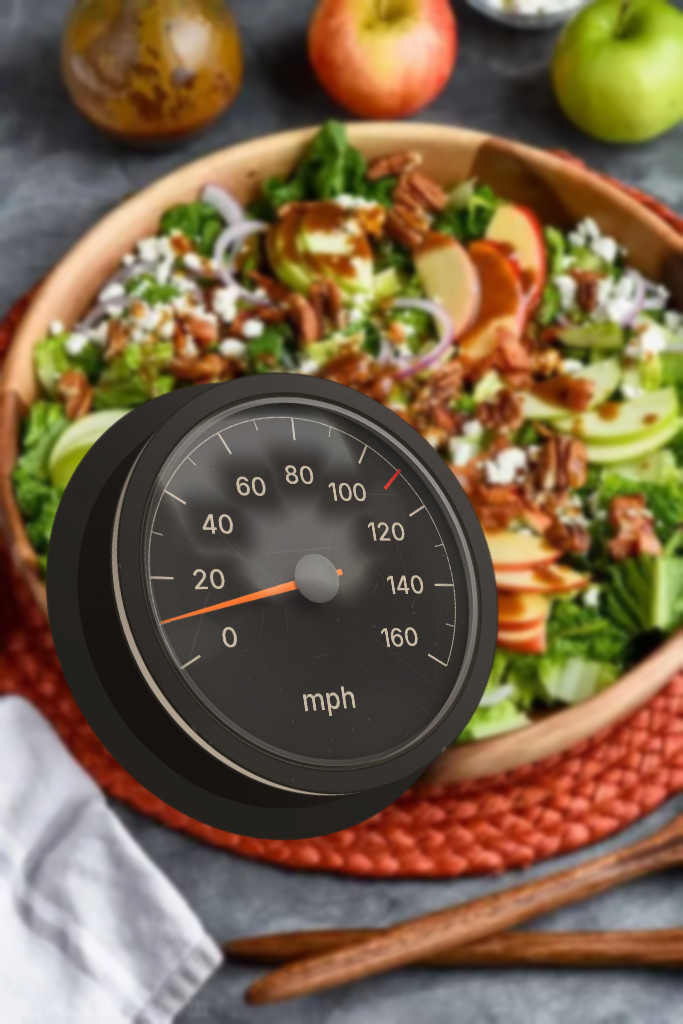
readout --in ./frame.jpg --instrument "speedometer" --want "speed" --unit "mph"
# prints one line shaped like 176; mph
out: 10; mph
